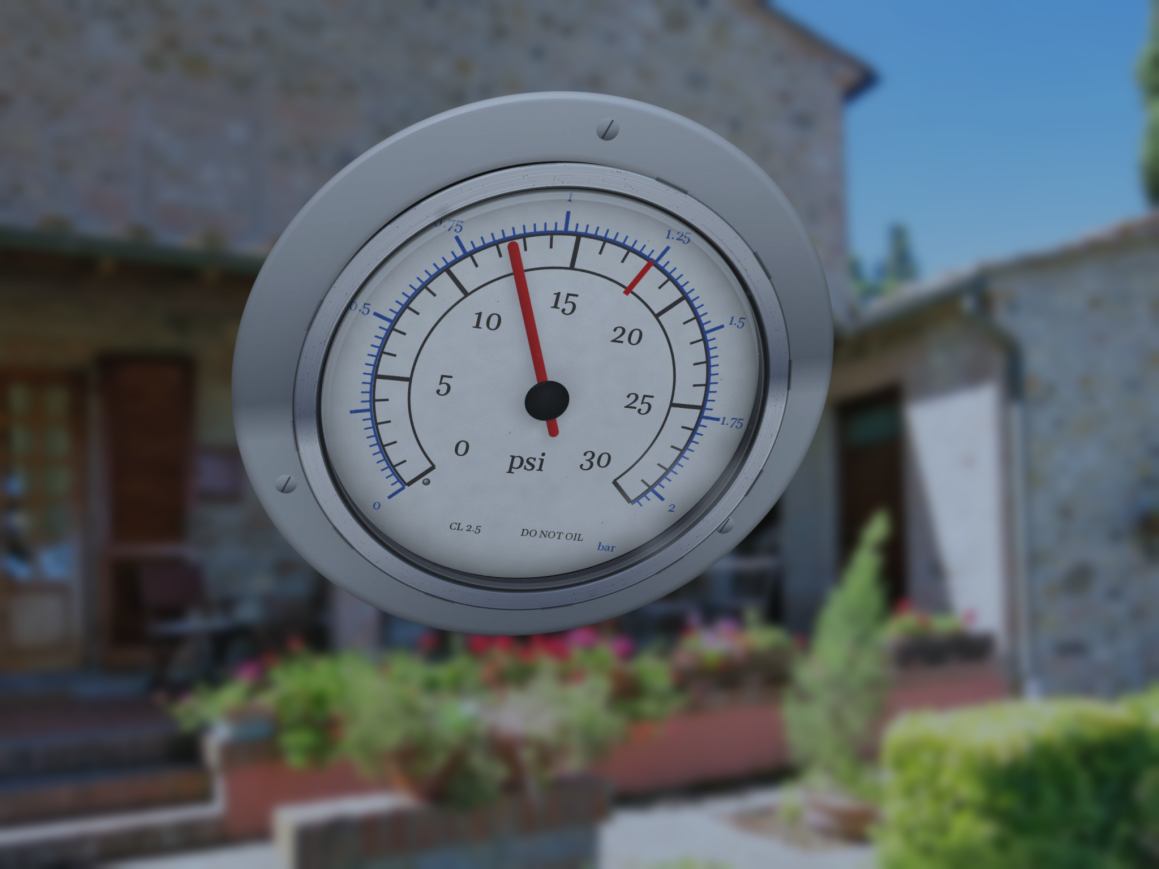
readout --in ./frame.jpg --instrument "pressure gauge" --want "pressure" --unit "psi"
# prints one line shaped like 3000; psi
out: 12.5; psi
